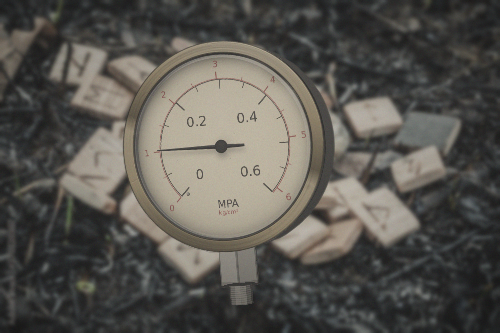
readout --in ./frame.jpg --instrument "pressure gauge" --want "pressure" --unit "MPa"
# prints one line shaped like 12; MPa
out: 0.1; MPa
